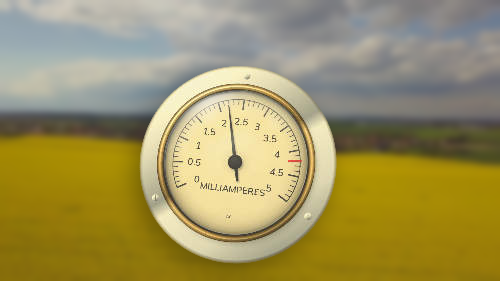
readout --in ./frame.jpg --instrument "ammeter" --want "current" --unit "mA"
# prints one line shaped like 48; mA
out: 2.2; mA
